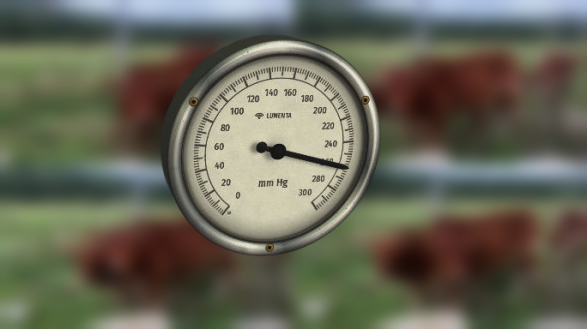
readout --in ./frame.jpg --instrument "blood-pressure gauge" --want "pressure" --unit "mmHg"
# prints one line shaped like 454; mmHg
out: 260; mmHg
